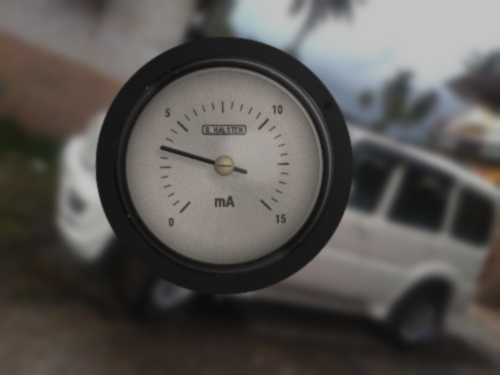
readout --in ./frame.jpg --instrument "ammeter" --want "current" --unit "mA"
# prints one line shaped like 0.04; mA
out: 3.5; mA
